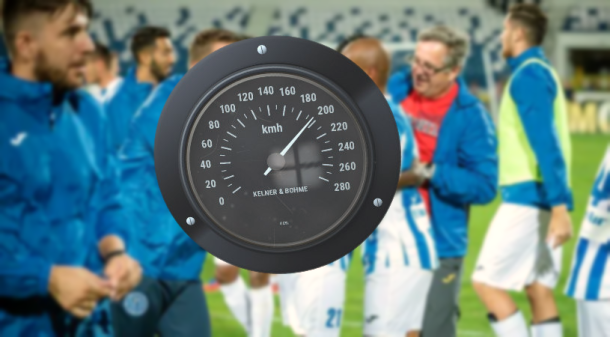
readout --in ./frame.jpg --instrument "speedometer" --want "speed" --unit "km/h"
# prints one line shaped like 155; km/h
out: 195; km/h
